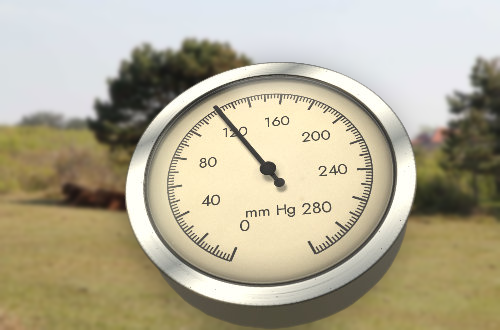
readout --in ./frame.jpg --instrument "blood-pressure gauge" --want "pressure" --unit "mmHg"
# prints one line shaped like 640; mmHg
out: 120; mmHg
